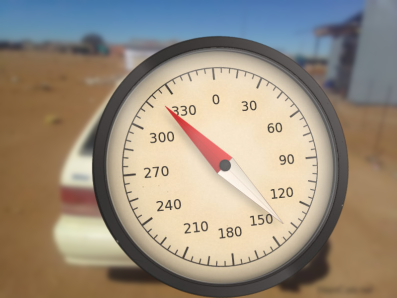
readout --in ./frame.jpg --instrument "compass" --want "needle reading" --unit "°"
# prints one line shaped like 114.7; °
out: 320; °
